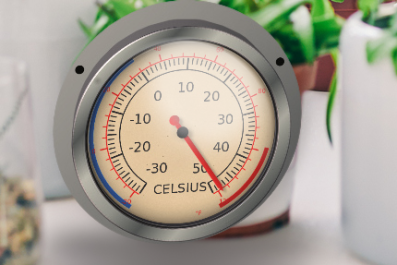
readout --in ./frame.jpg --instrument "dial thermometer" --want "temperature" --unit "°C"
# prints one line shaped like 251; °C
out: 48; °C
